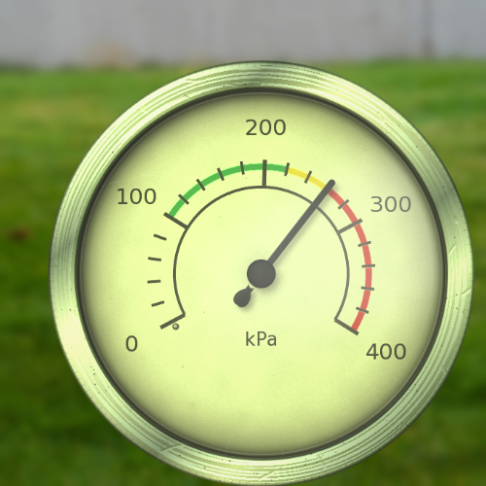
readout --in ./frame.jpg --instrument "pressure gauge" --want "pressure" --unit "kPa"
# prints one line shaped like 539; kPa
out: 260; kPa
